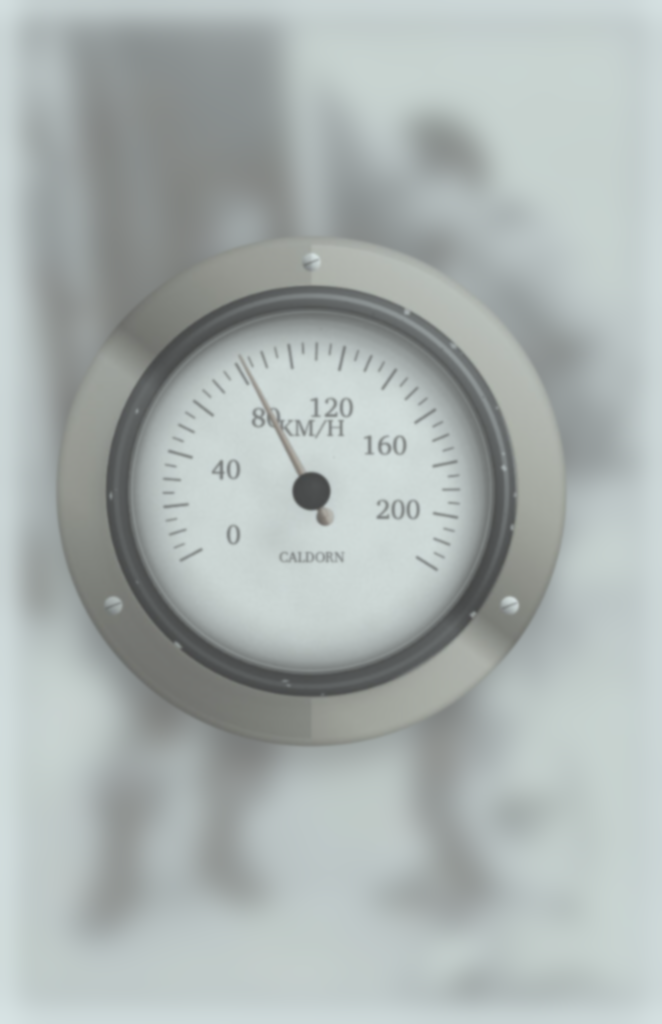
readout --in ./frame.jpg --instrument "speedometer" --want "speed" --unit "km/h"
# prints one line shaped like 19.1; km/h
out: 82.5; km/h
